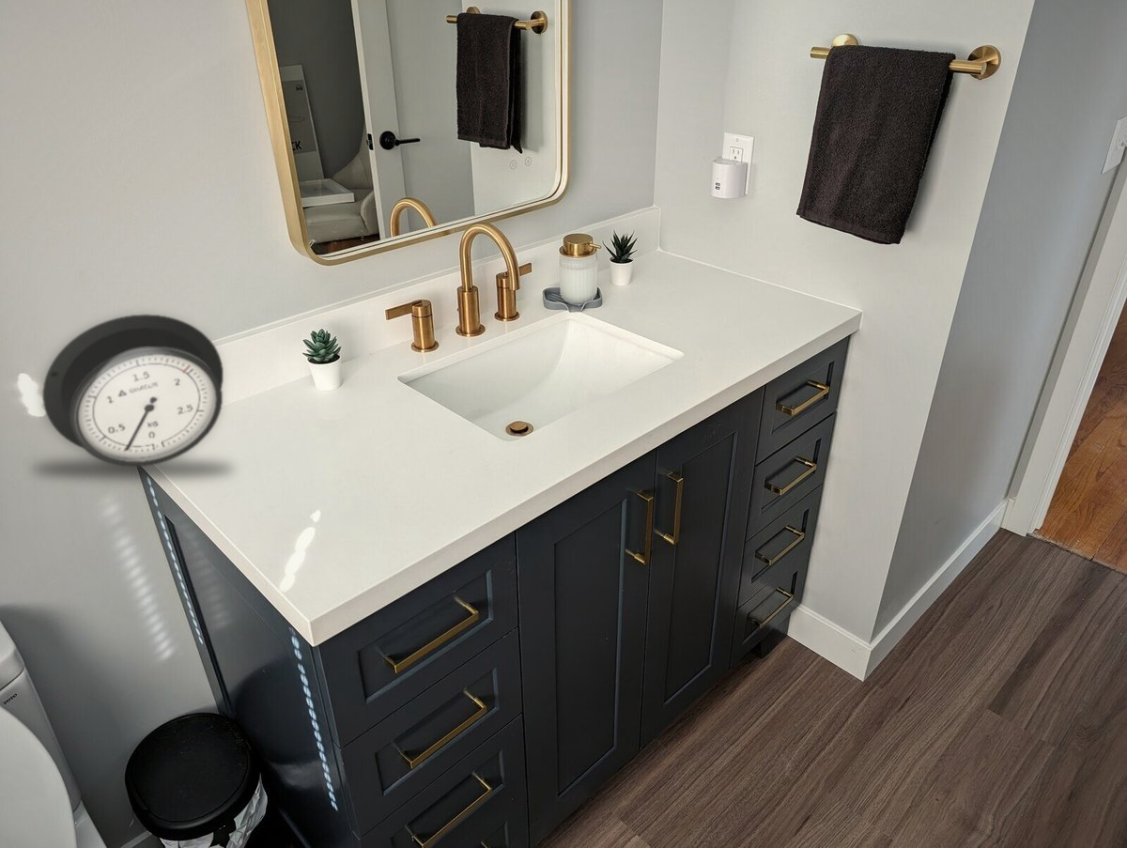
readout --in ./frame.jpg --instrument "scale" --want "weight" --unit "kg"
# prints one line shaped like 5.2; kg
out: 0.25; kg
